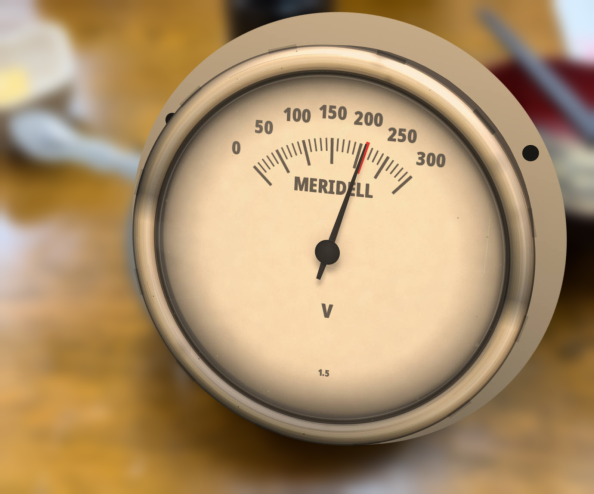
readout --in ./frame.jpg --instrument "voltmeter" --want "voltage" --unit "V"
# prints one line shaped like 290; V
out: 210; V
